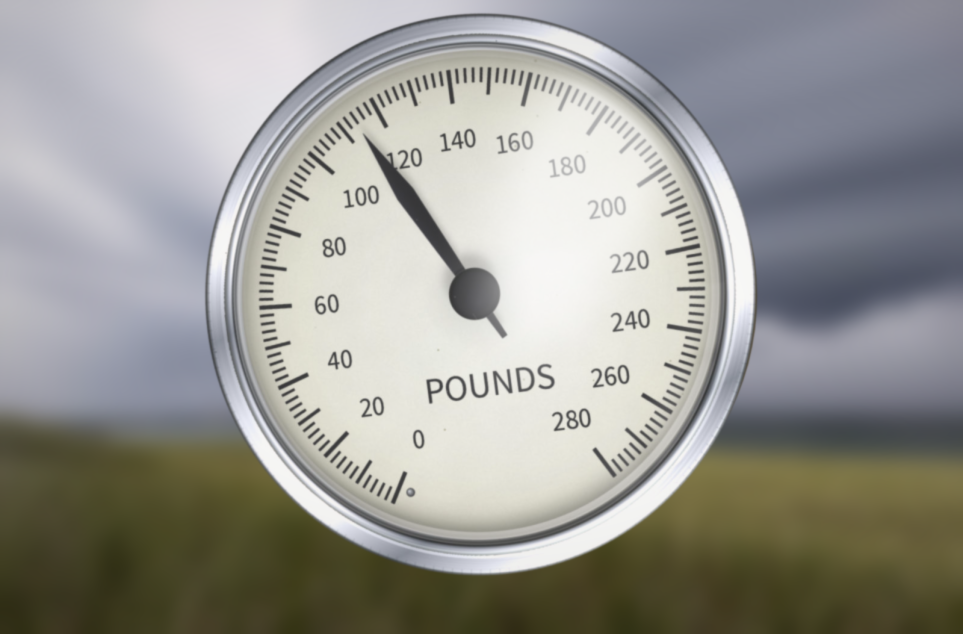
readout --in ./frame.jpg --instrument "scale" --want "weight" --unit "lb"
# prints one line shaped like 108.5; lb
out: 114; lb
